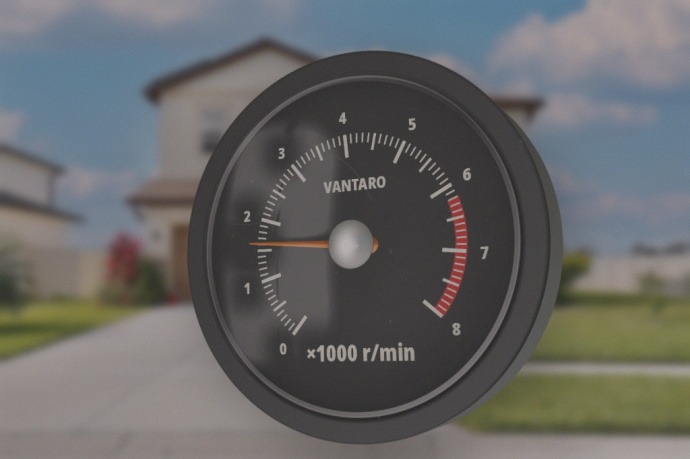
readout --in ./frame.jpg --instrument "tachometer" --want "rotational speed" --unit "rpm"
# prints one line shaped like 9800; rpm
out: 1600; rpm
